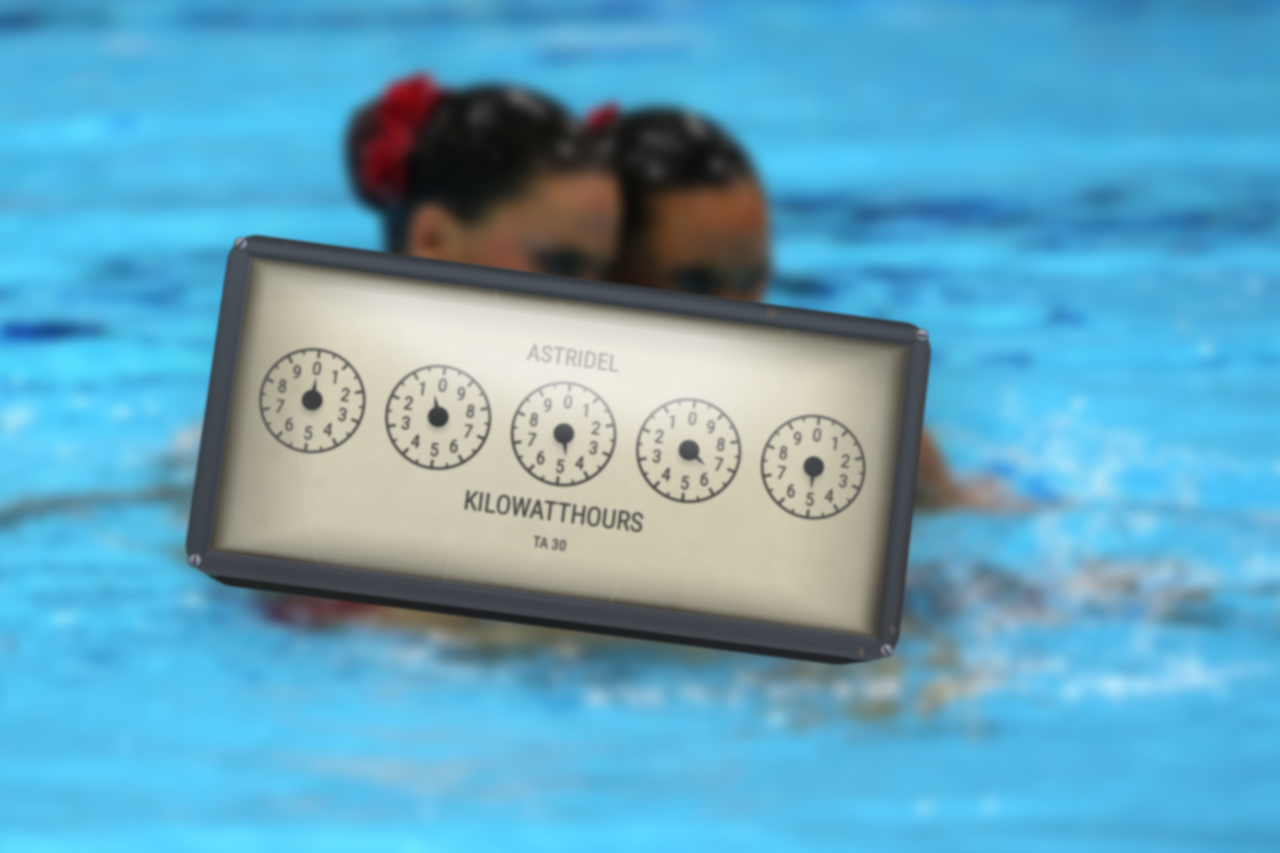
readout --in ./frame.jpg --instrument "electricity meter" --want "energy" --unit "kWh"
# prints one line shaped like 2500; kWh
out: 465; kWh
